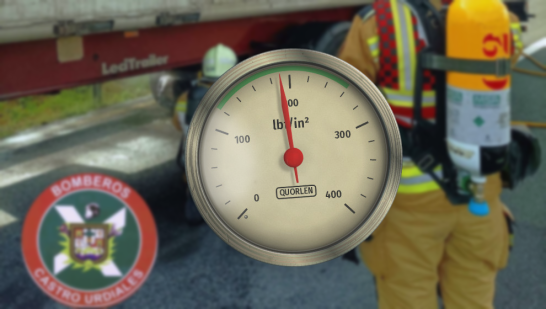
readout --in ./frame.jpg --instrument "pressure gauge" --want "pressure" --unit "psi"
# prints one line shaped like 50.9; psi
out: 190; psi
